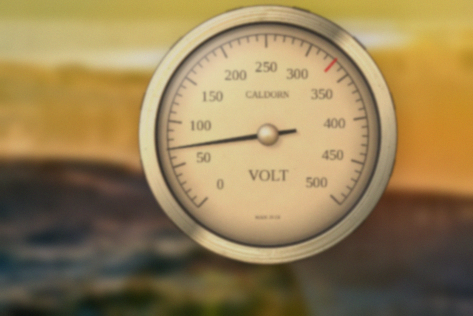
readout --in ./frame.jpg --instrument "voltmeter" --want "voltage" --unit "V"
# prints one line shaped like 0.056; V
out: 70; V
